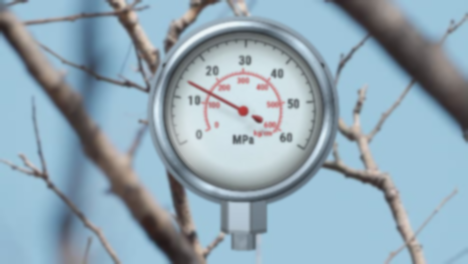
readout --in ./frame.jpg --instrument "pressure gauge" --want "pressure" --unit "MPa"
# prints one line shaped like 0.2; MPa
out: 14; MPa
